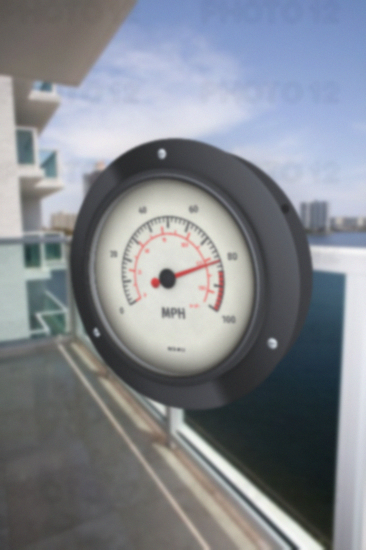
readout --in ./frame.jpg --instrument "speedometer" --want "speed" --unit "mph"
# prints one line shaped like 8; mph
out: 80; mph
